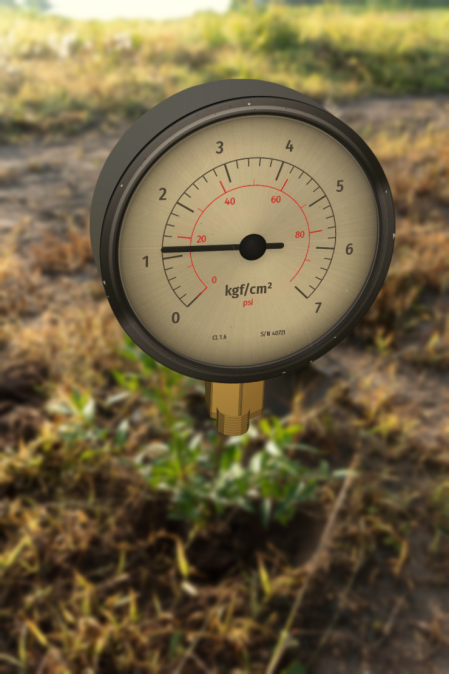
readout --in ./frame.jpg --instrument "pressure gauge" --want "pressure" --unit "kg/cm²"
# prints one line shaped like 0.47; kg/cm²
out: 1.2; kg/cm²
